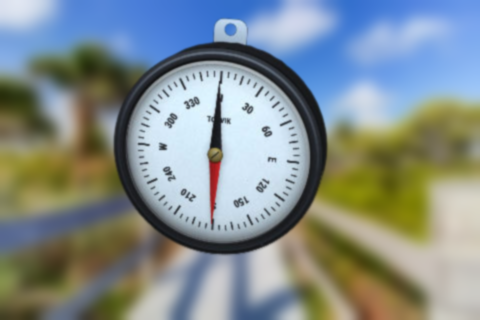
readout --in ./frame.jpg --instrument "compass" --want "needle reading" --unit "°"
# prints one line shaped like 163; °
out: 180; °
